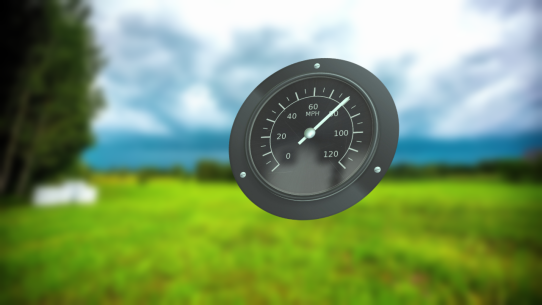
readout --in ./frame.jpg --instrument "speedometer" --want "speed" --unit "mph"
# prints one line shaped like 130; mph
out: 80; mph
